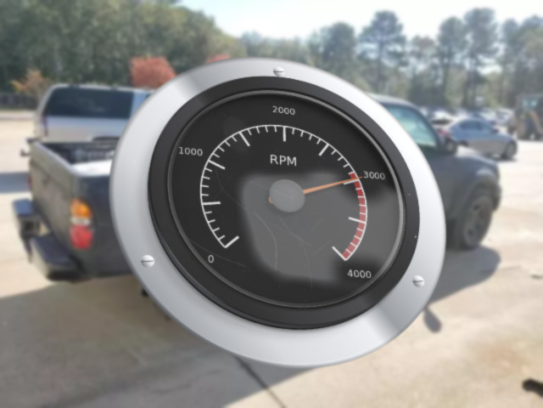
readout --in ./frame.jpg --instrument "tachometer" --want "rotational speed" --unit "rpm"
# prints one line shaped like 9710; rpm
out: 3000; rpm
